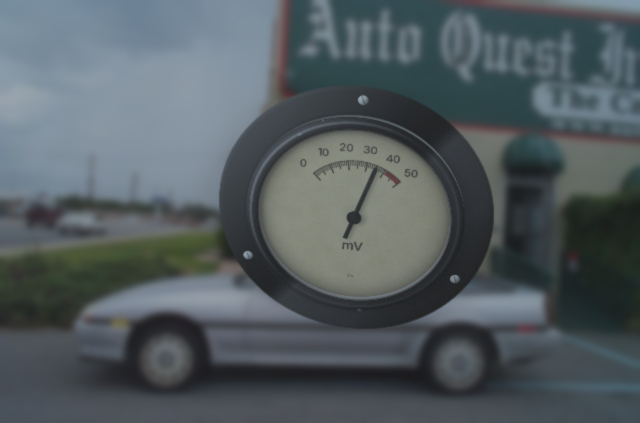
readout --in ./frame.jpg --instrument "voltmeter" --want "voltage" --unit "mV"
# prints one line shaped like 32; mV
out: 35; mV
